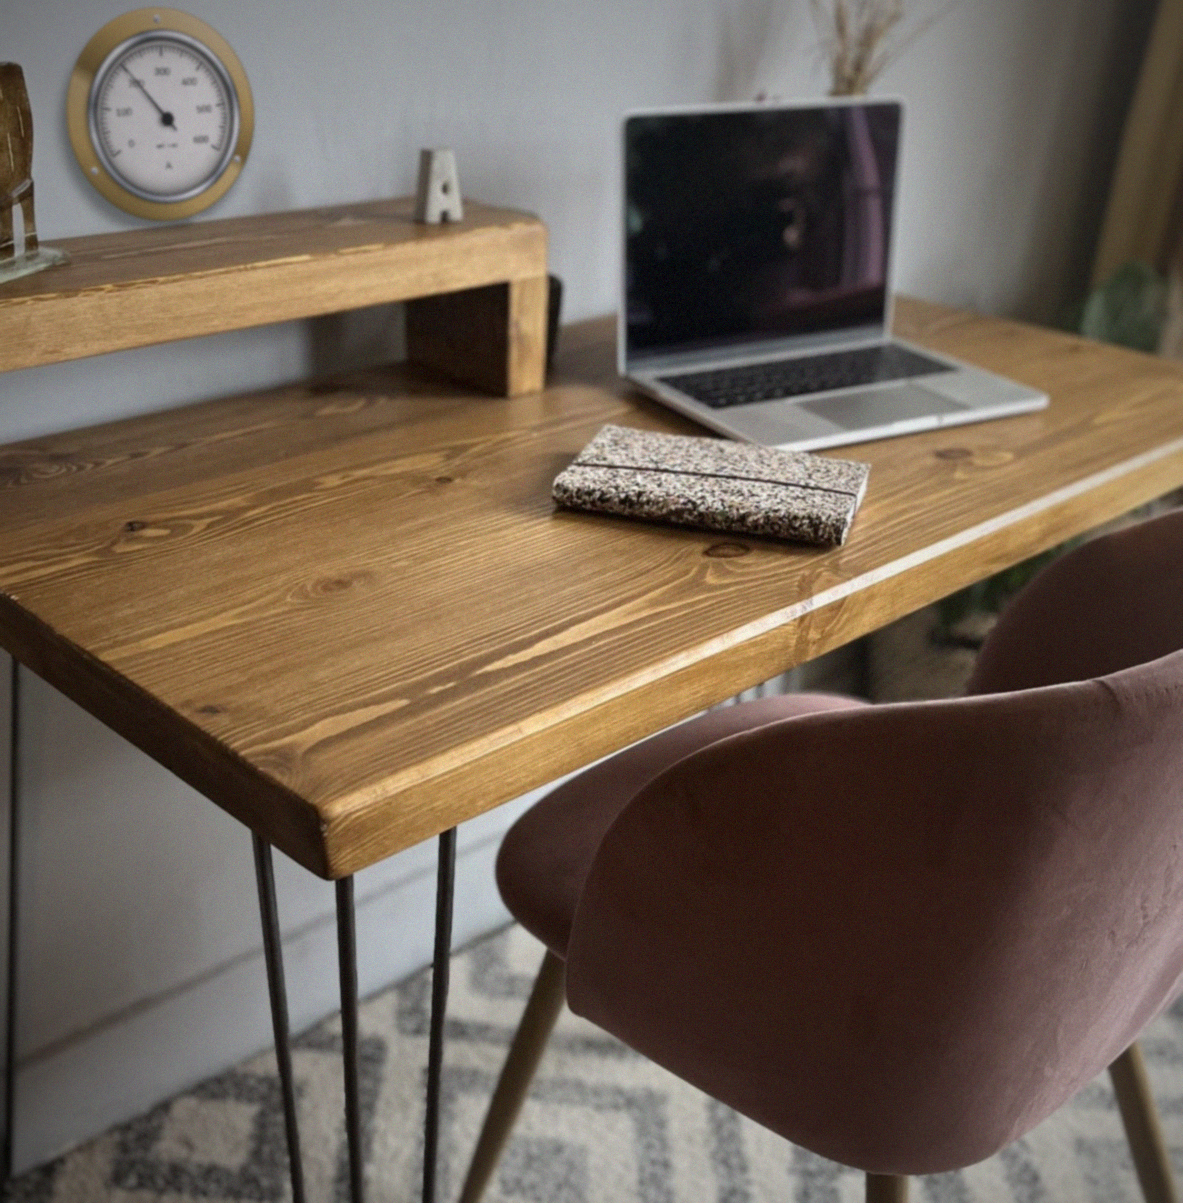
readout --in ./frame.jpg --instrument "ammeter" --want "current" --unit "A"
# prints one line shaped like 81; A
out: 200; A
